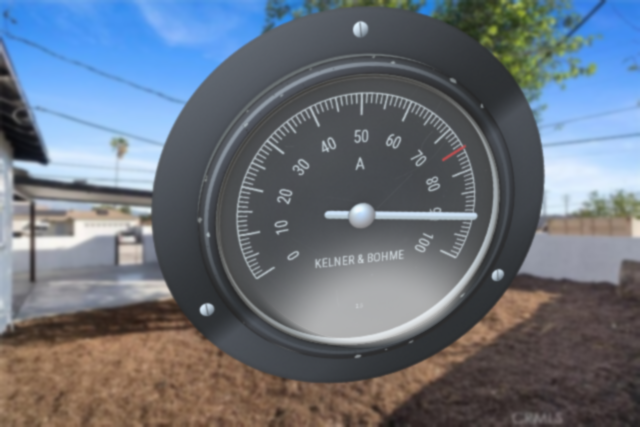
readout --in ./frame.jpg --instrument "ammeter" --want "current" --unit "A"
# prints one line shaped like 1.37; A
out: 90; A
